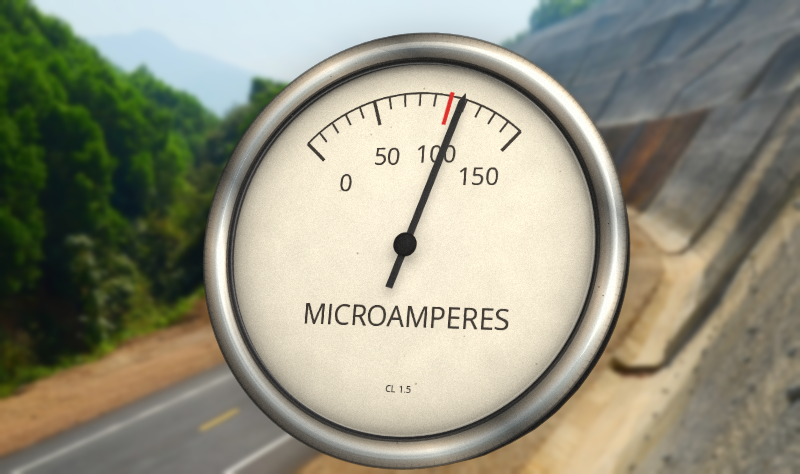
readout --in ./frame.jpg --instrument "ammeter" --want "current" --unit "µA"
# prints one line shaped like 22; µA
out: 110; µA
